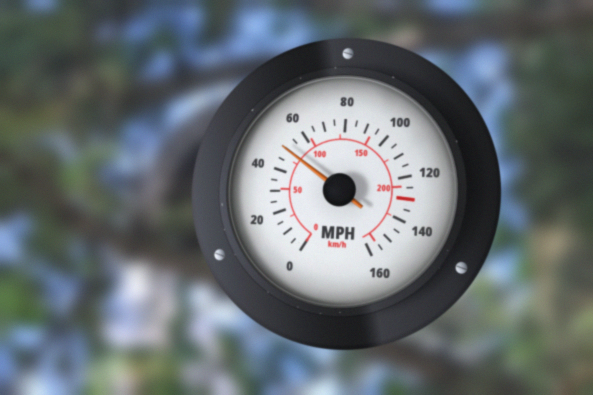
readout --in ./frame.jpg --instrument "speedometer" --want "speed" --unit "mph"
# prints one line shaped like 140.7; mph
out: 50; mph
